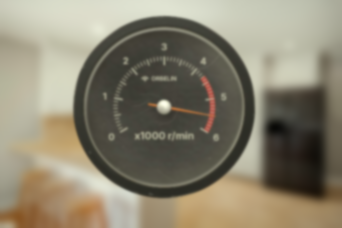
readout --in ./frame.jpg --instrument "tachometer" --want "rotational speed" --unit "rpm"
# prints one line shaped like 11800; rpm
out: 5500; rpm
